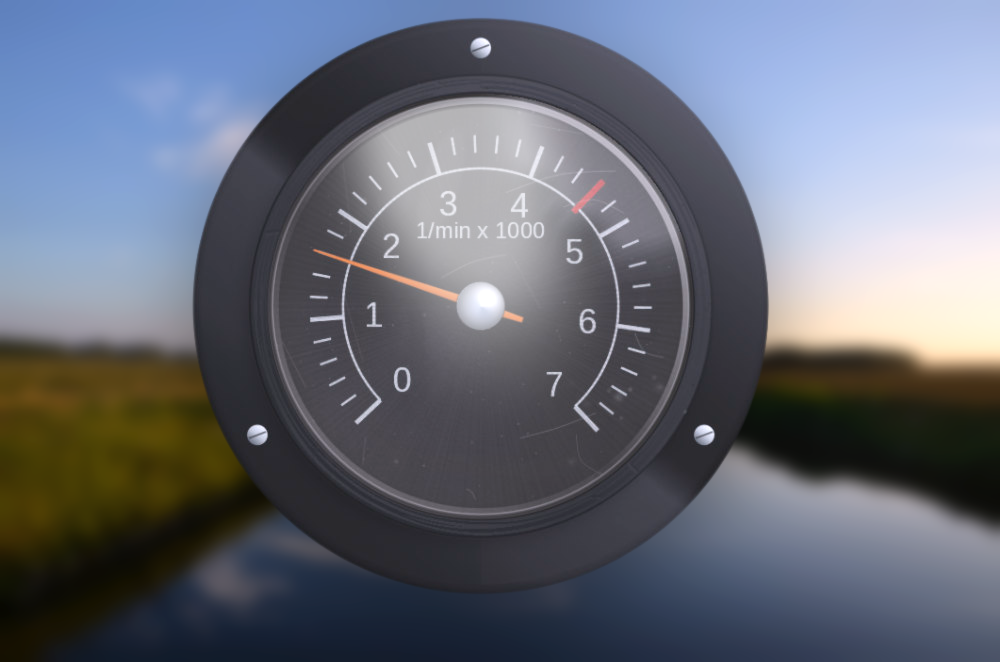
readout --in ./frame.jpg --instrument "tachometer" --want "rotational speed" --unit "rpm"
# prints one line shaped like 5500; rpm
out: 1600; rpm
